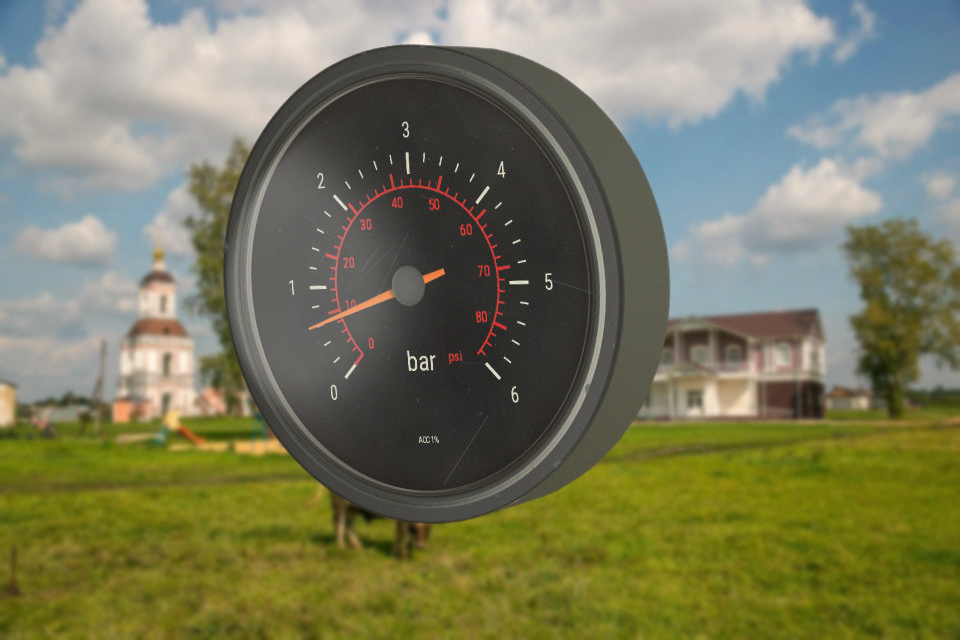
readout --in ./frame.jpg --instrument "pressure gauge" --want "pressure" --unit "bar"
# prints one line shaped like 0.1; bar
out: 0.6; bar
